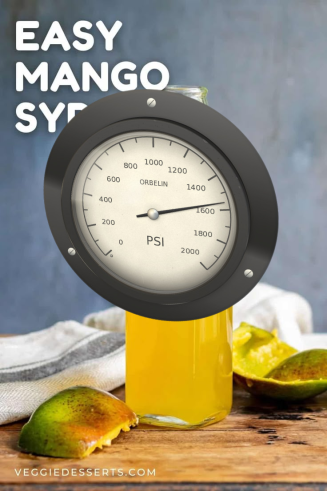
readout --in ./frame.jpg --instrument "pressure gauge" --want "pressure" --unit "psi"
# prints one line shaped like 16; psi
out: 1550; psi
